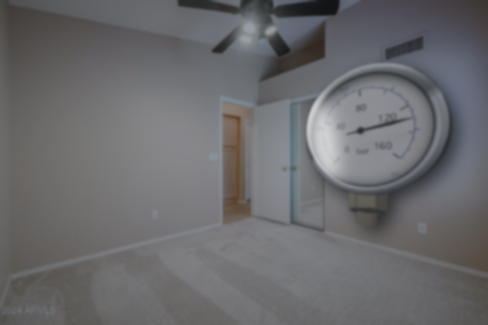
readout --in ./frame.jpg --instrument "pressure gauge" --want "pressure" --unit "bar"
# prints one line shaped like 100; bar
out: 130; bar
